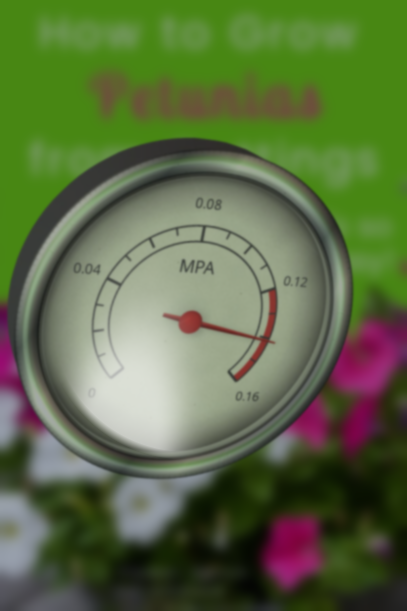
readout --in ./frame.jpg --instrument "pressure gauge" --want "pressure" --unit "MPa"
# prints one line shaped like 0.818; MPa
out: 0.14; MPa
